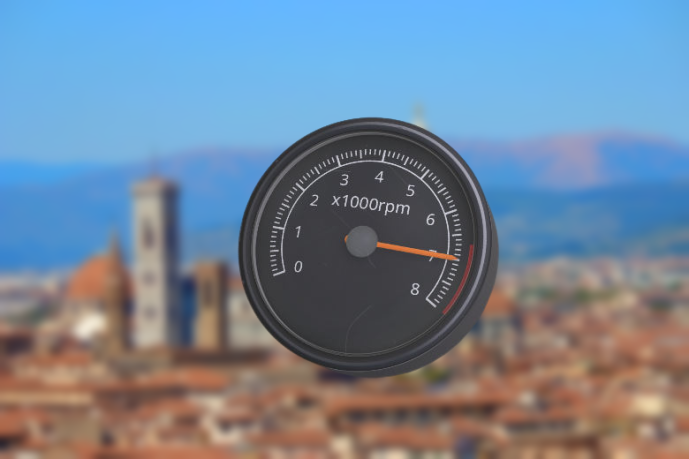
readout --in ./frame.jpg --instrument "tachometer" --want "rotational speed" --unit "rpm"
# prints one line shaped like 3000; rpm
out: 7000; rpm
